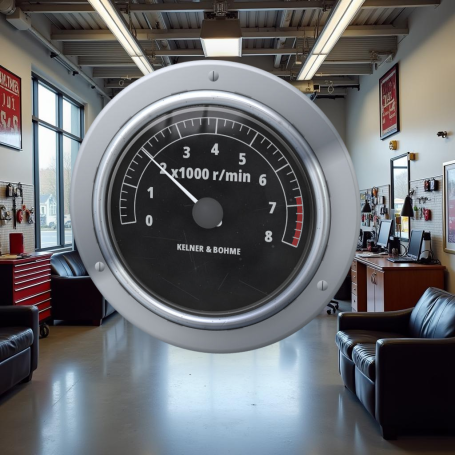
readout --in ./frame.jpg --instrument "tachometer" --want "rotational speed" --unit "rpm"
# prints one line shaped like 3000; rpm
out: 2000; rpm
